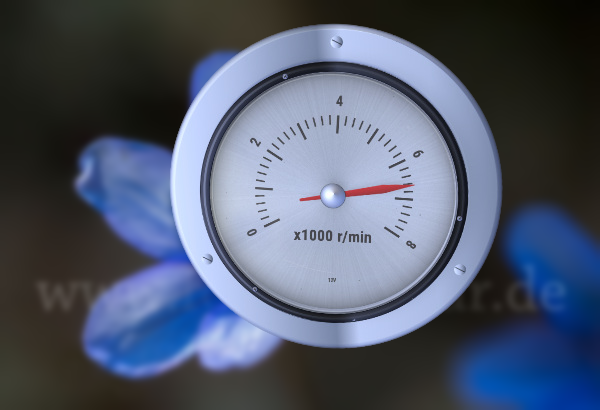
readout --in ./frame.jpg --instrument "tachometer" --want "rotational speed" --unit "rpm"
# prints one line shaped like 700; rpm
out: 6600; rpm
